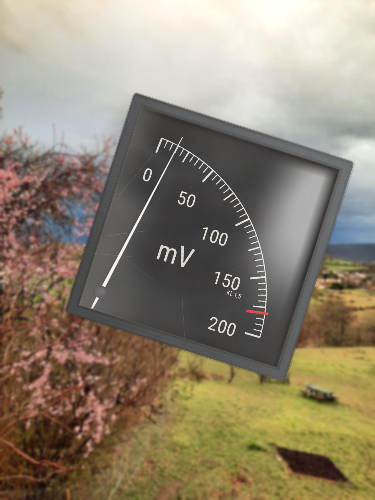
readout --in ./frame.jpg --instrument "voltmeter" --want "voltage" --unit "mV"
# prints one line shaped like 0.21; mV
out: 15; mV
